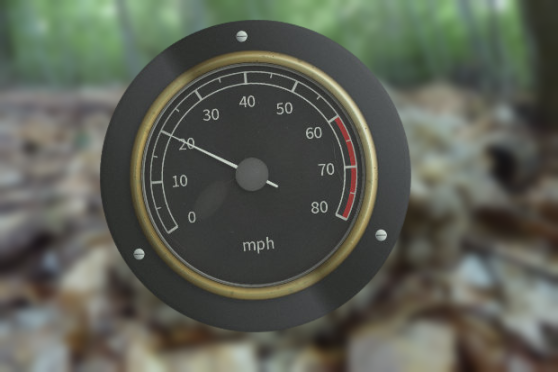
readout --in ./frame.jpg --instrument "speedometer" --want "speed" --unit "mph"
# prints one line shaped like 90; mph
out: 20; mph
